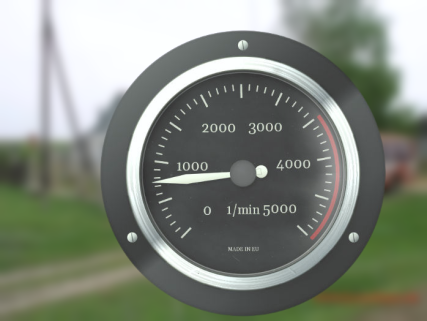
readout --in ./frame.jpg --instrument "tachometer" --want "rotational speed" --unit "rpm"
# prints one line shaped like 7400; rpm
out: 750; rpm
